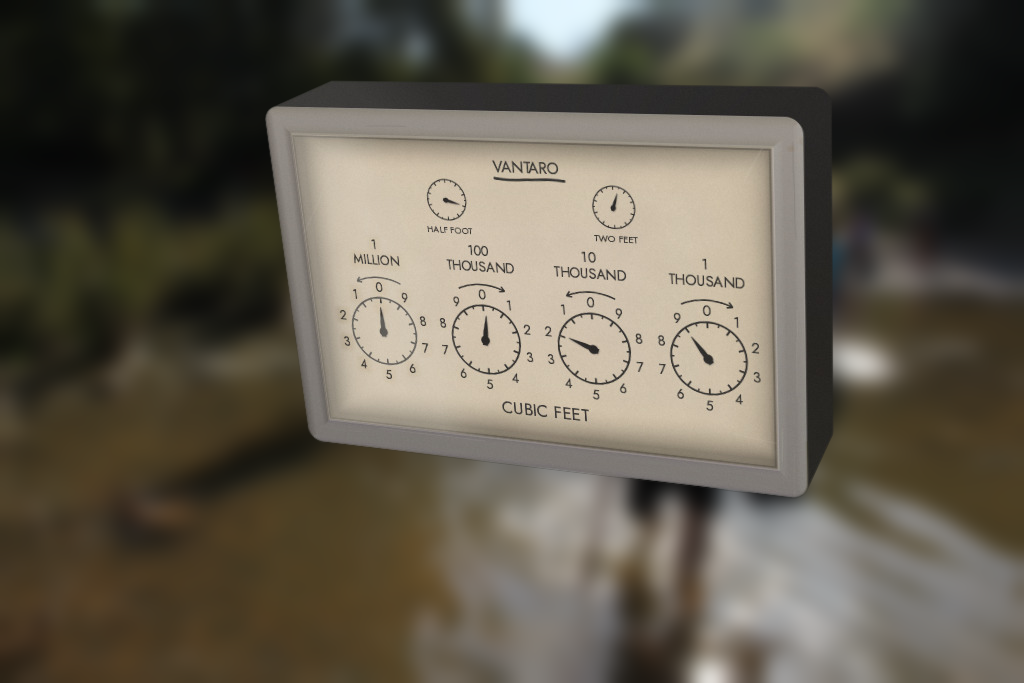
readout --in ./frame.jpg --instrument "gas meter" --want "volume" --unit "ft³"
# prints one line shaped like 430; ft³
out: 1900; ft³
